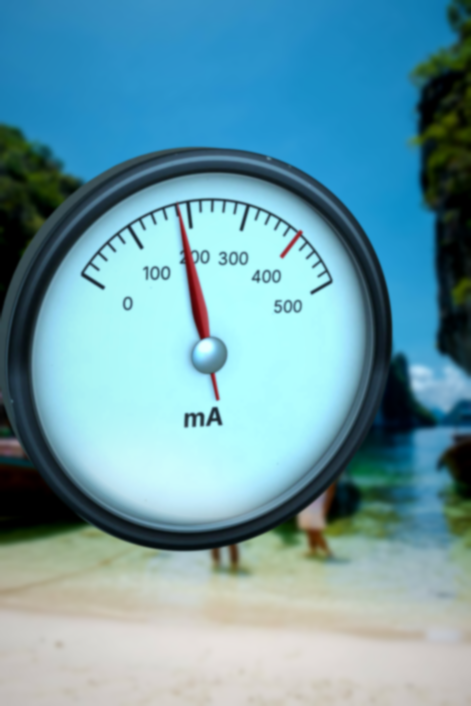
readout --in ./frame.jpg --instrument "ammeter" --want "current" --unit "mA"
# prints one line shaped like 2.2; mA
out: 180; mA
